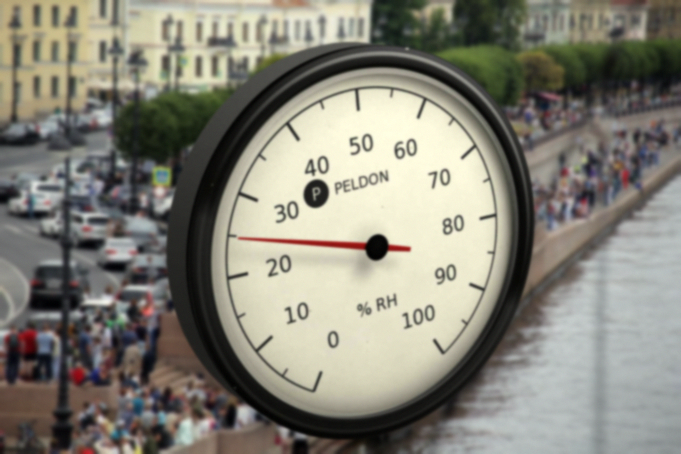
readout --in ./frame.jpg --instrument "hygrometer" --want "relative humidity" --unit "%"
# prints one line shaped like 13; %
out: 25; %
